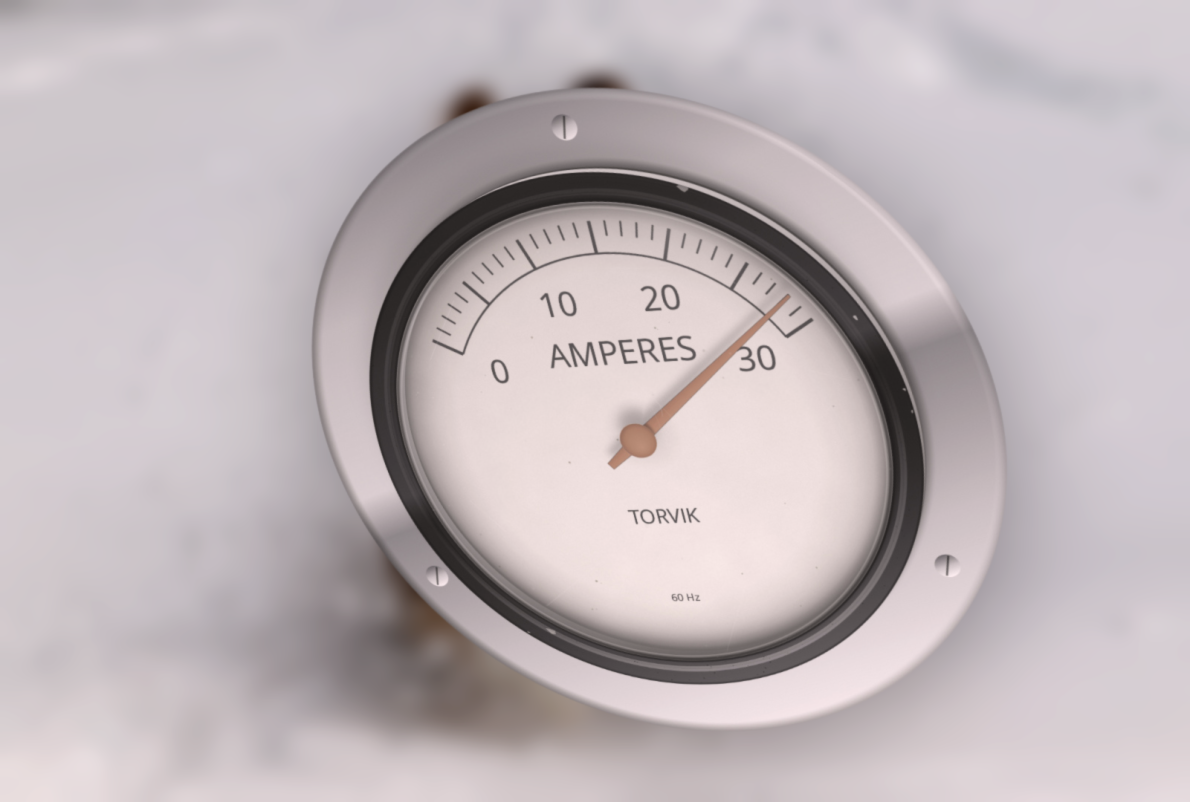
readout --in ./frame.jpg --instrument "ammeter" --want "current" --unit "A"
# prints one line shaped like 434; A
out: 28; A
